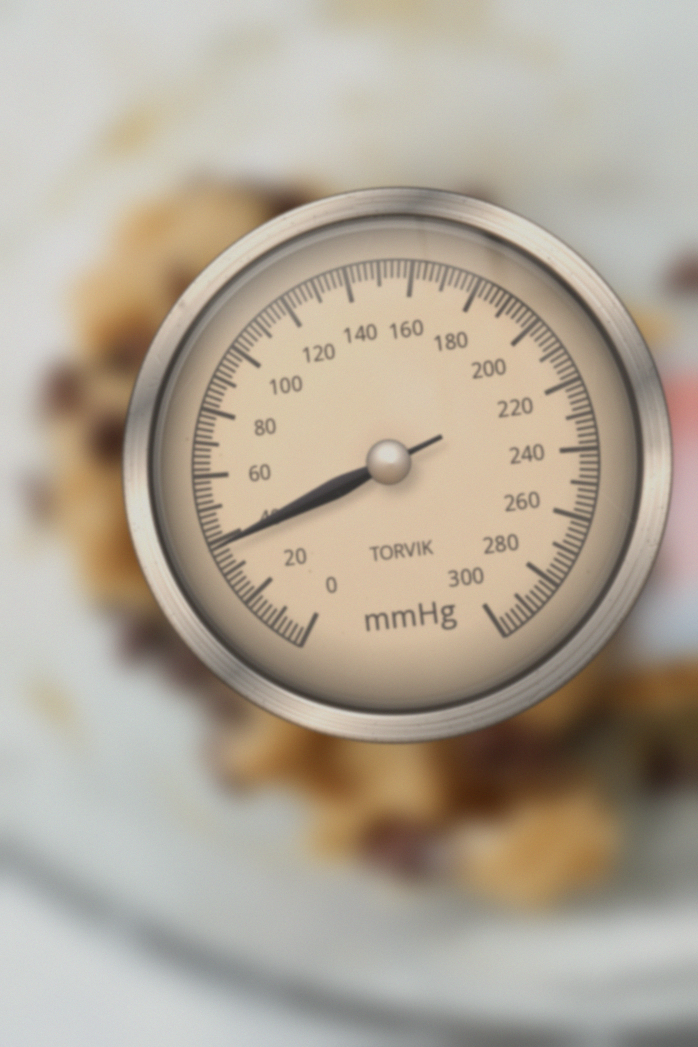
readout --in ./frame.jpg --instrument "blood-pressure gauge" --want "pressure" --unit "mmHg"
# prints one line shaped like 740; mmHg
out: 38; mmHg
